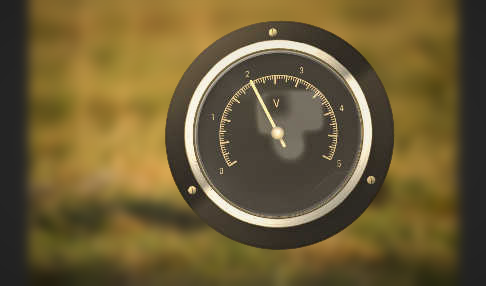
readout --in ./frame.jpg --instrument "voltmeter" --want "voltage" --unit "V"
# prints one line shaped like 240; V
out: 2; V
